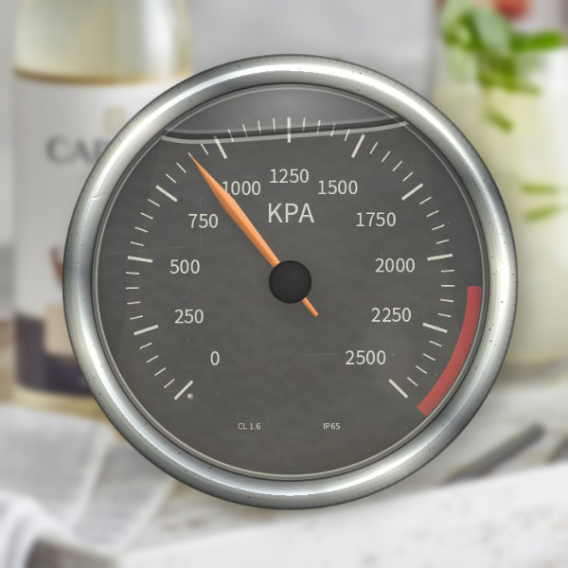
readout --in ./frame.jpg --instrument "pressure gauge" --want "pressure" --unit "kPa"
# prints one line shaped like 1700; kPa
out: 900; kPa
